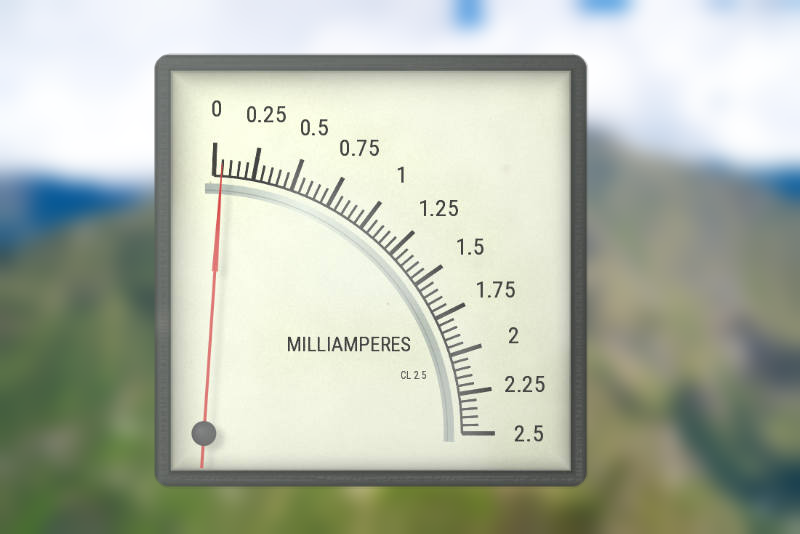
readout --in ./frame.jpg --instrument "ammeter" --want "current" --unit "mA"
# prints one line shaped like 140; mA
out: 0.05; mA
